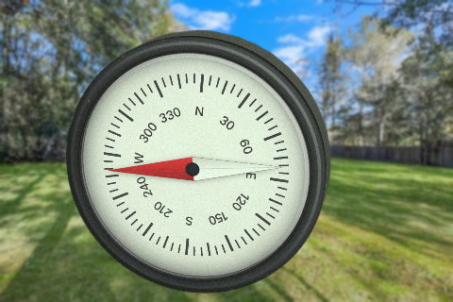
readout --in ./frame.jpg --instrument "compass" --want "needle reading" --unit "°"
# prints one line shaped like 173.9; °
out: 260; °
